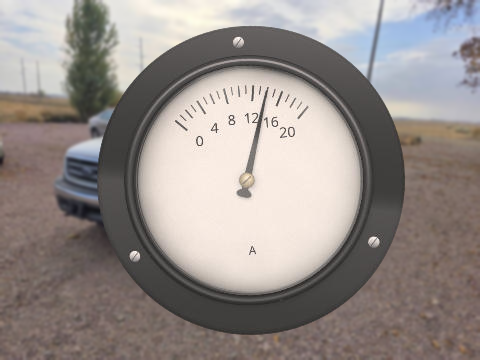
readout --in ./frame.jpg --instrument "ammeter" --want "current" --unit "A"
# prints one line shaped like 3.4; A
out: 14; A
